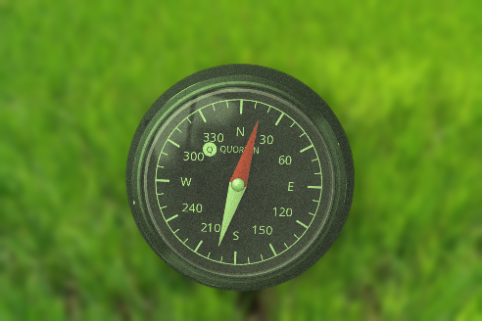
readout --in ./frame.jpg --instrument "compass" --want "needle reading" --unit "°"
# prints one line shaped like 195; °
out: 15; °
